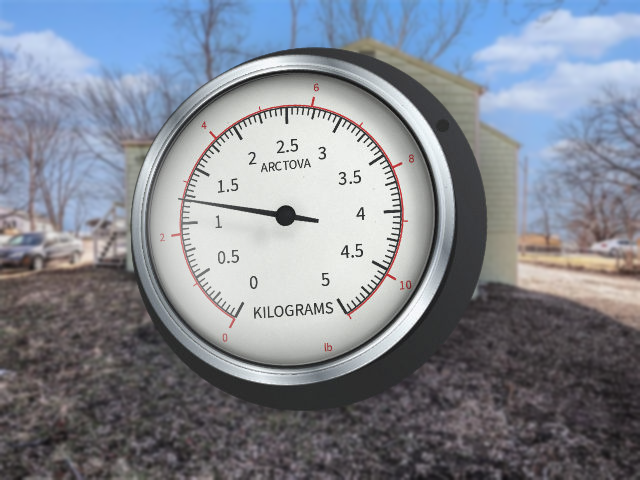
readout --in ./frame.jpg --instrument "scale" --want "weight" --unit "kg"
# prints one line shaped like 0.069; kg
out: 1.2; kg
